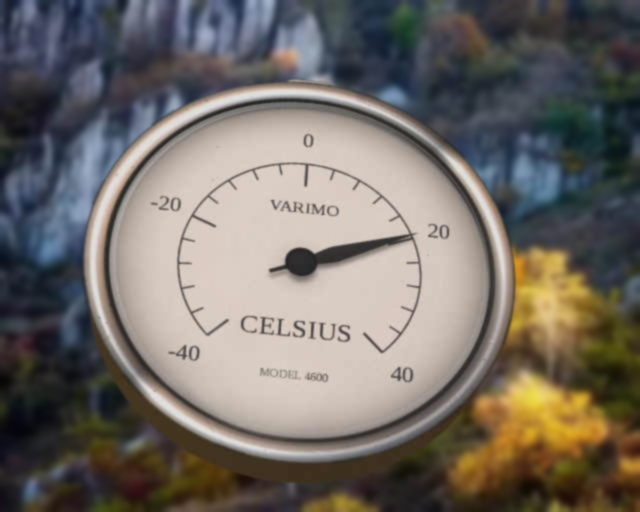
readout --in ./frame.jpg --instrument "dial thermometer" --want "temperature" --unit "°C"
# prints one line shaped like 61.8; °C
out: 20; °C
